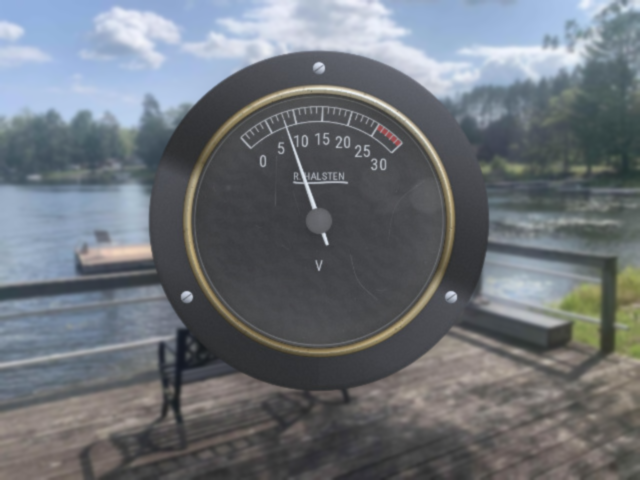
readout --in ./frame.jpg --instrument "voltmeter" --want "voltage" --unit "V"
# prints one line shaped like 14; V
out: 8; V
